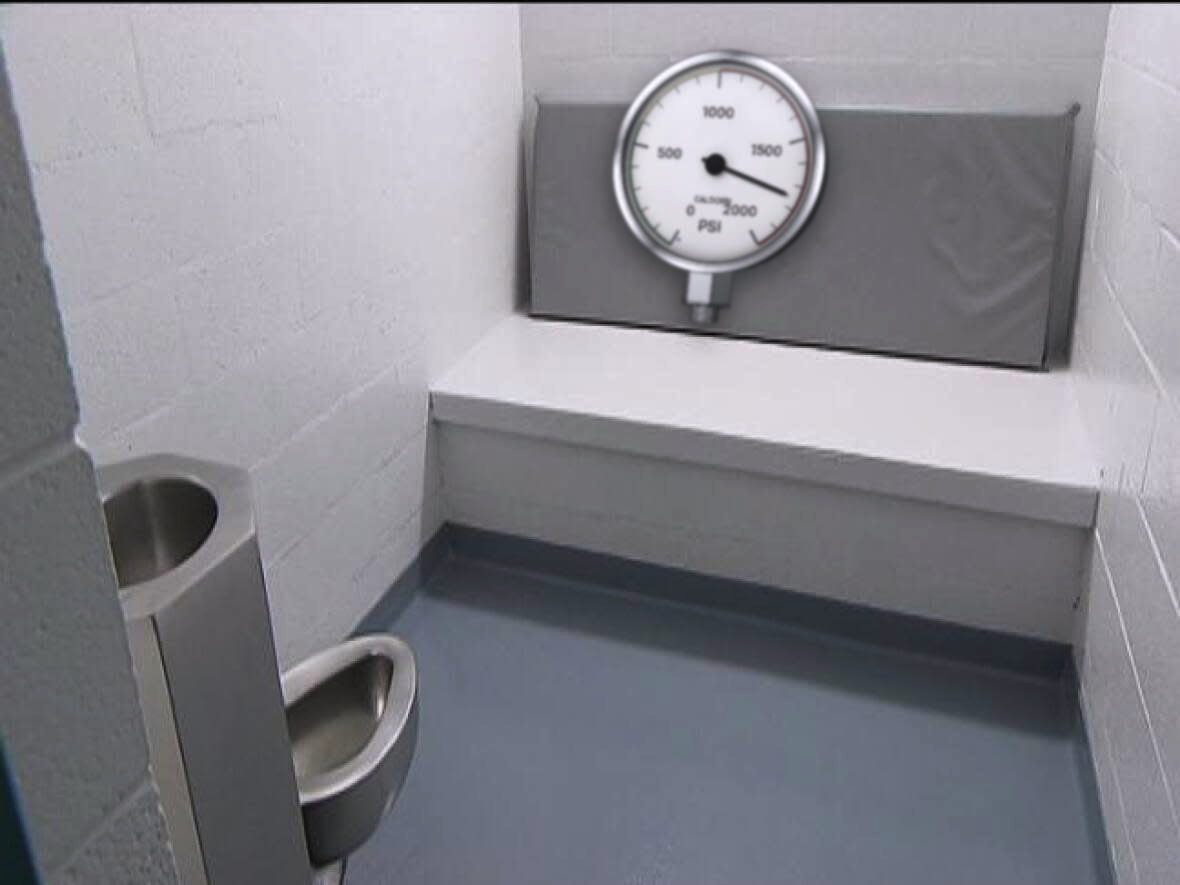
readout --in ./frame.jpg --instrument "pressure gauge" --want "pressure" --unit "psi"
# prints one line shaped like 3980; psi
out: 1750; psi
